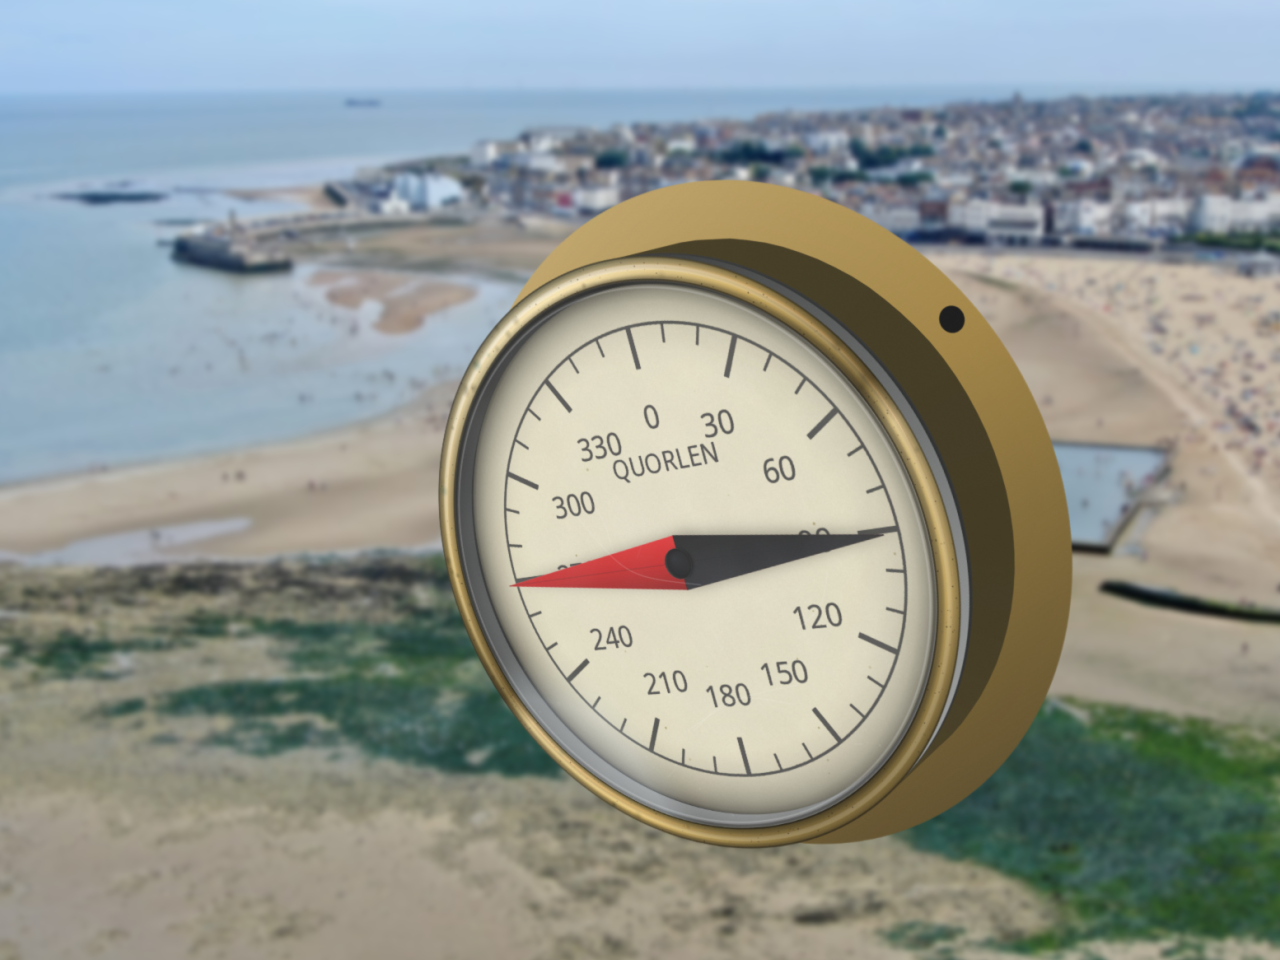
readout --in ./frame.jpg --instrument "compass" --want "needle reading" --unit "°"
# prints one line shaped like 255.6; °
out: 270; °
